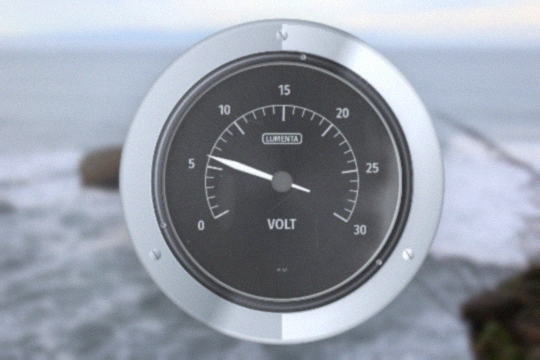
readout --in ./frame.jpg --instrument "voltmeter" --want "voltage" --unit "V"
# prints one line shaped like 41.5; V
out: 6; V
